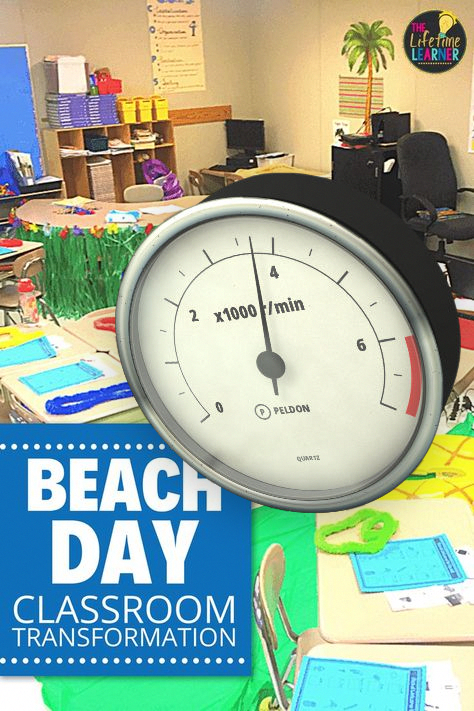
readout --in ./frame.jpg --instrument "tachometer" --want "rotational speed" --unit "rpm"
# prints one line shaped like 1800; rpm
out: 3750; rpm
